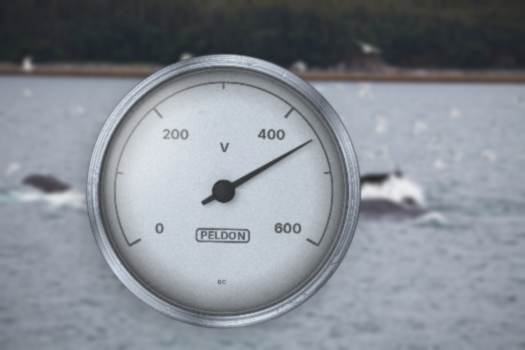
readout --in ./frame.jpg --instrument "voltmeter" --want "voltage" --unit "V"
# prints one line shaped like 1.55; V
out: 450; V
